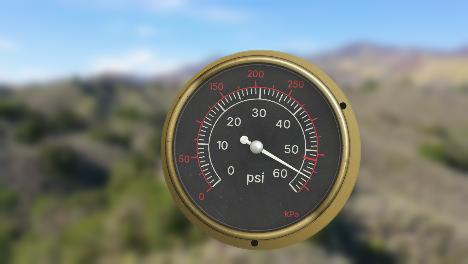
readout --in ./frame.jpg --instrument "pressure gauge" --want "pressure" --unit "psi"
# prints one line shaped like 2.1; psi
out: 56; psi
